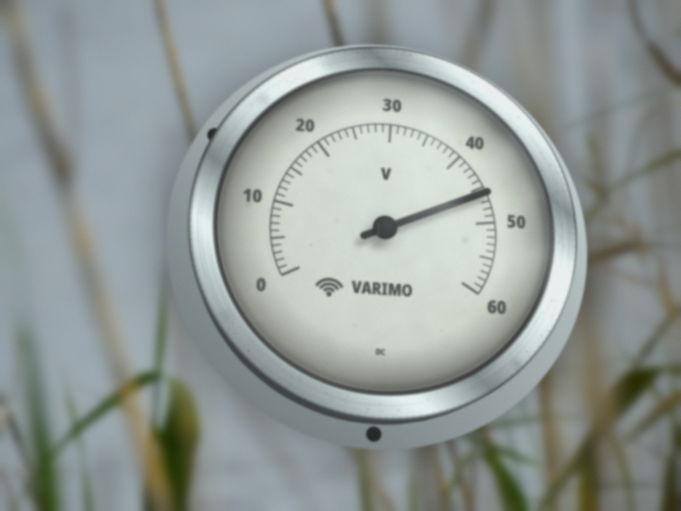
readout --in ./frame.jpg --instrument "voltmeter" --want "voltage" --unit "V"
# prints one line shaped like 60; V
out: 46; V
